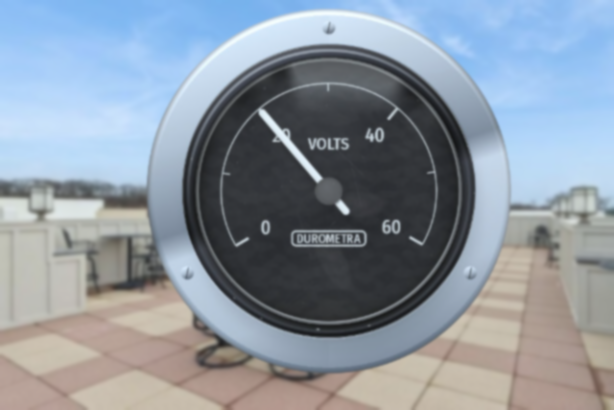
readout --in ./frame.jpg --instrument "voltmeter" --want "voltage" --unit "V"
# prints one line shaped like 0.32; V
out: 20; V
